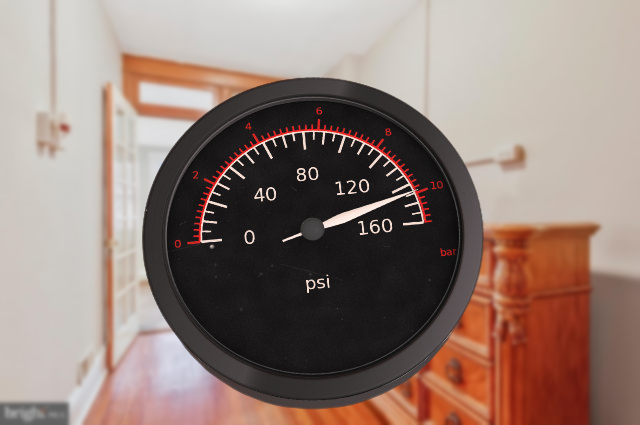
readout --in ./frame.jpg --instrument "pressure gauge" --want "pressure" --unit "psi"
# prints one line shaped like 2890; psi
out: 145; psi
